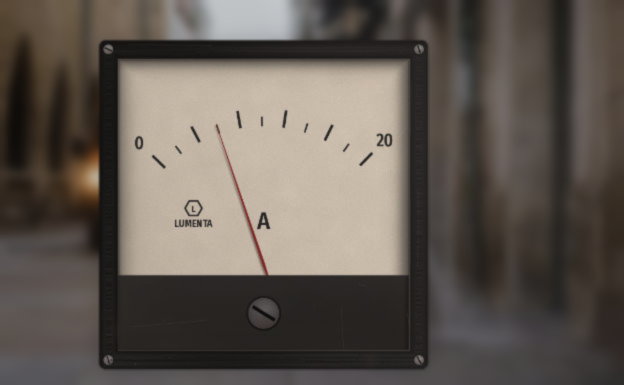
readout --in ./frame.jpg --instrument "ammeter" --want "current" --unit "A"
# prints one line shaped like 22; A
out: 6; A
